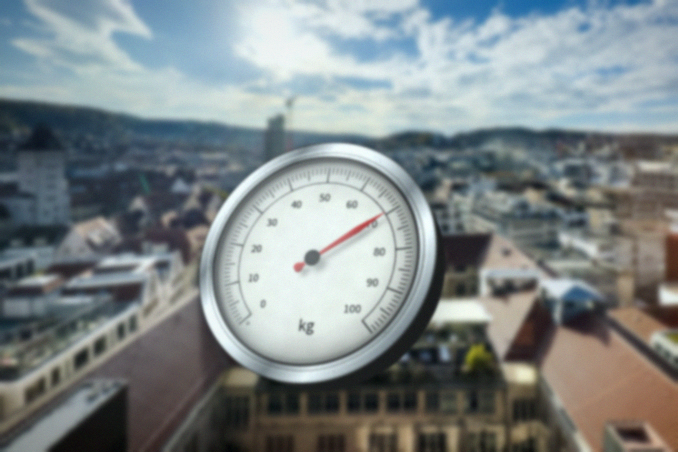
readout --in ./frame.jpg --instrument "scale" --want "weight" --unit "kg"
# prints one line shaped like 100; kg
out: 70; kg
